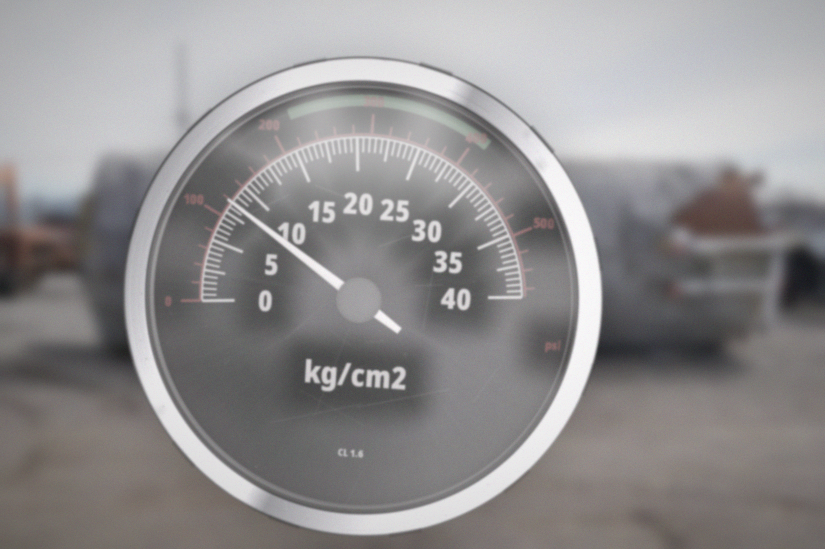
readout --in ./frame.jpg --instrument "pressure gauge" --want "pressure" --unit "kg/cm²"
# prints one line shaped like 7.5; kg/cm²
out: 8.5; kg/cm²
